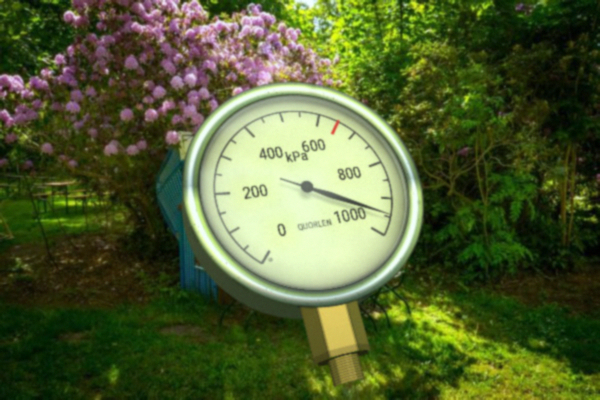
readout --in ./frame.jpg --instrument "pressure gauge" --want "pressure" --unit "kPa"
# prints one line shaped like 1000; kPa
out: 950; kPa
